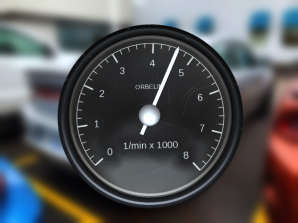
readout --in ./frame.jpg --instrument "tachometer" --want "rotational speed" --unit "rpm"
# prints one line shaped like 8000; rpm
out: 4600; rpm
